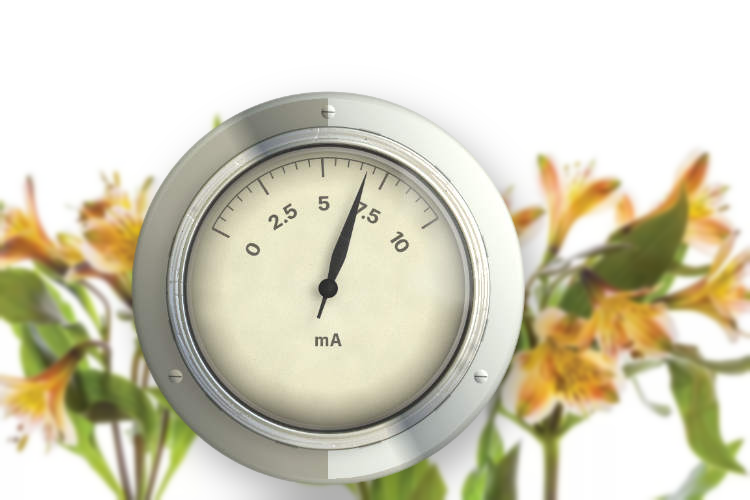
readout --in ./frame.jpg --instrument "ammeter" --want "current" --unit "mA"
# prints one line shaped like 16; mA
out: 6.75; mA
